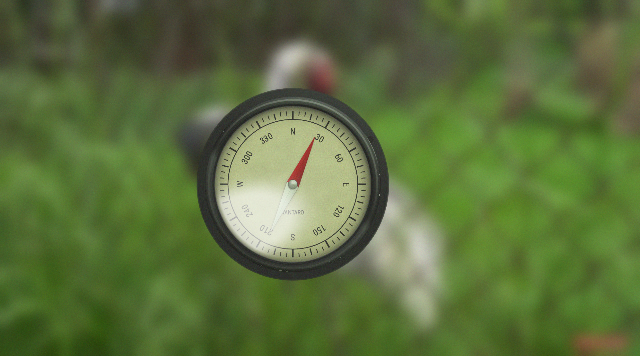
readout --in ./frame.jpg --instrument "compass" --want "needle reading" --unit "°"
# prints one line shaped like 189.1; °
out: 25; °
